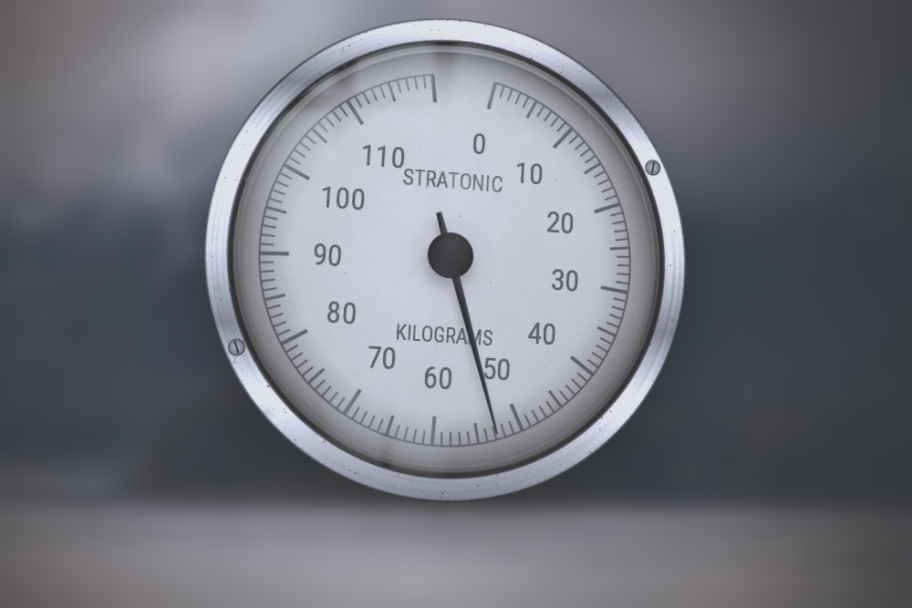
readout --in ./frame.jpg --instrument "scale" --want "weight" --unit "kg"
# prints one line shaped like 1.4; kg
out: 53; kg
